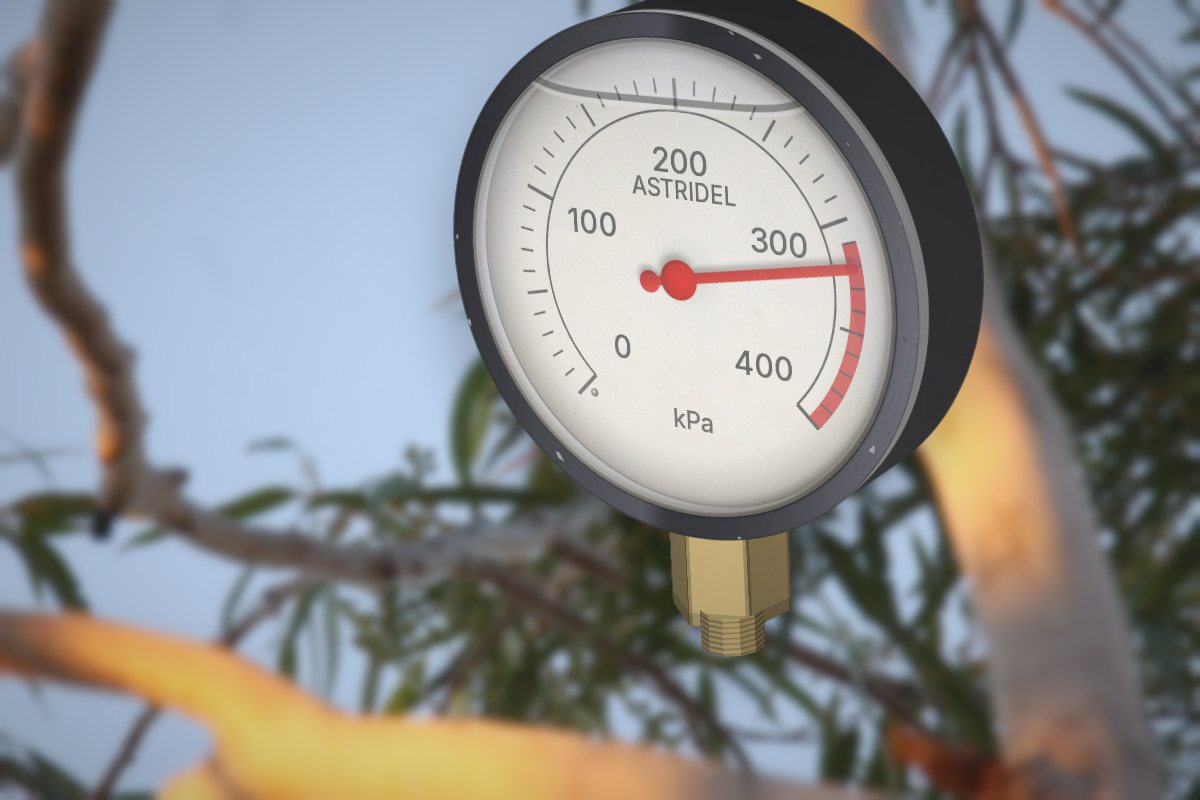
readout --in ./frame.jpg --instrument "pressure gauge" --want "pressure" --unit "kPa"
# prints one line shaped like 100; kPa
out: 320; kPa
